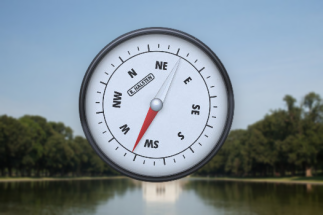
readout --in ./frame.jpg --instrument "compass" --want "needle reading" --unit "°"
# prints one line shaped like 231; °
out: 245; °
